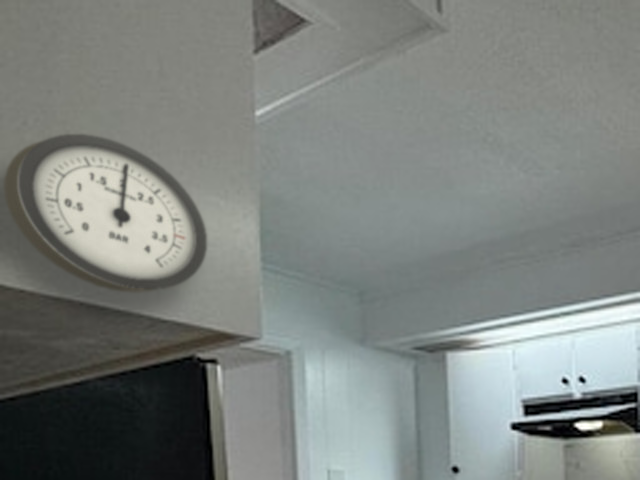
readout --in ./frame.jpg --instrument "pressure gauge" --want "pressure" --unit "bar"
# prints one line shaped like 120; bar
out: 2; bar
